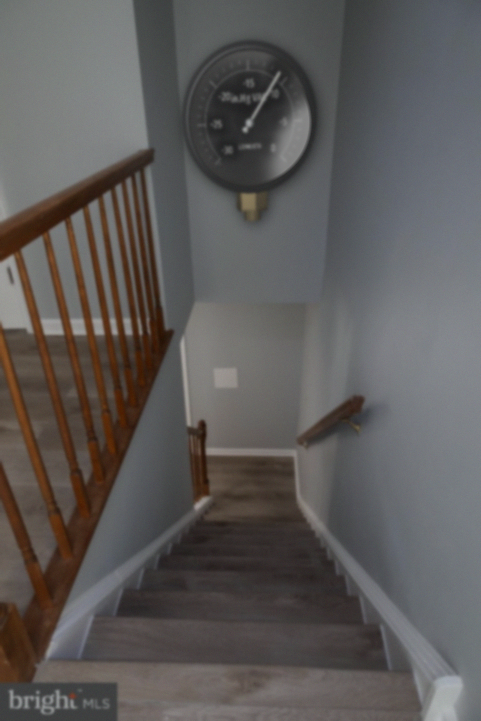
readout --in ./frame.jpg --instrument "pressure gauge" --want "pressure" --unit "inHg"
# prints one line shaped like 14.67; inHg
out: -11; inHg
